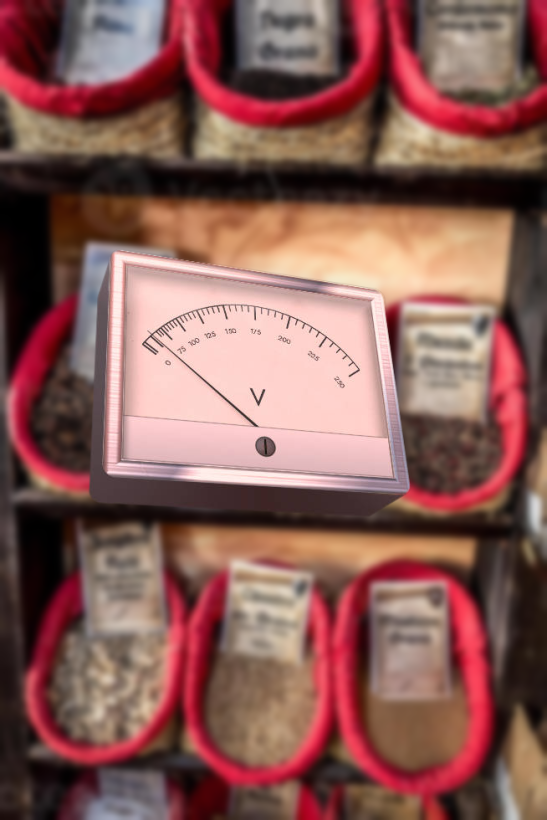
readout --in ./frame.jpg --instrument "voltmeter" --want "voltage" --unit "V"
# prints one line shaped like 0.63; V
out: 50; V
